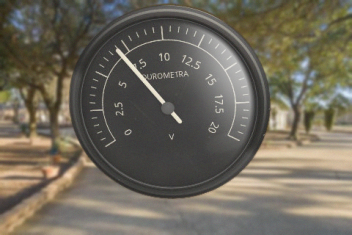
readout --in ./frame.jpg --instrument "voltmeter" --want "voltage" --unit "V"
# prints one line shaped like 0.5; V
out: 7; V
